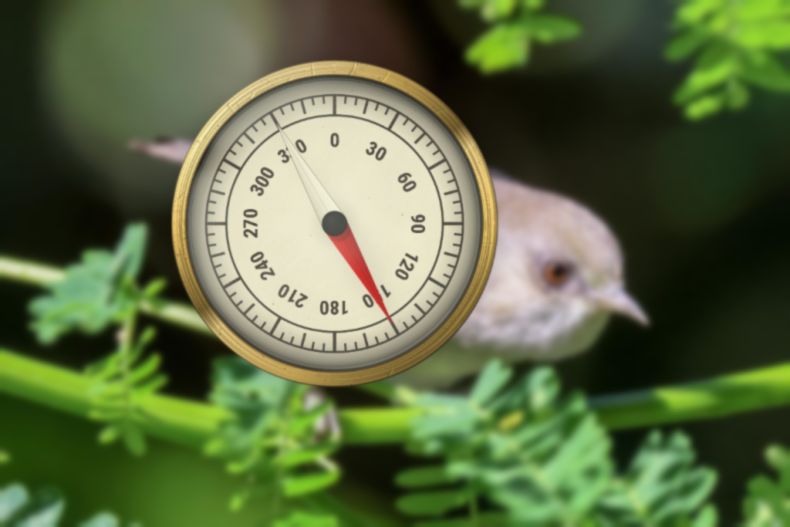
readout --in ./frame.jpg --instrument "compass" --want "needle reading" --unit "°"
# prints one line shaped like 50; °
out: 150; °
